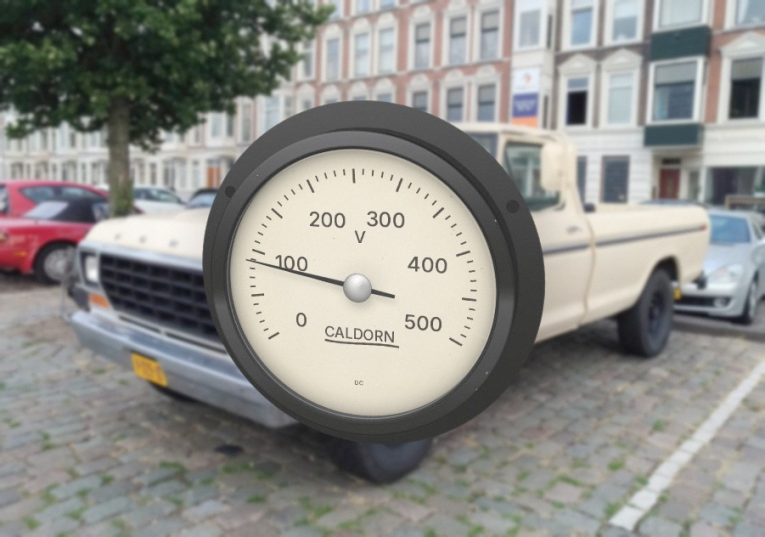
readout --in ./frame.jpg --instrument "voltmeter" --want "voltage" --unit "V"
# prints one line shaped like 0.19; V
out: 90; V
